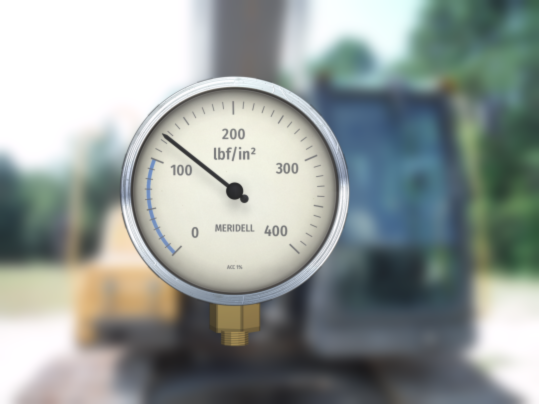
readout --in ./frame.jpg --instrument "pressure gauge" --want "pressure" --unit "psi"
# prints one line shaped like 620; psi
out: 125; psi
